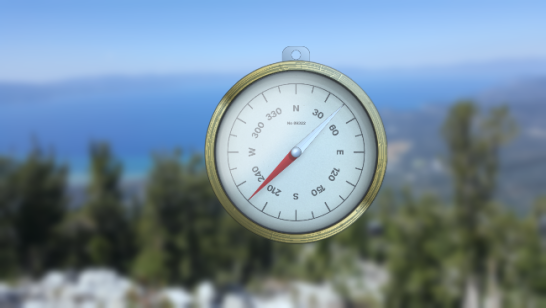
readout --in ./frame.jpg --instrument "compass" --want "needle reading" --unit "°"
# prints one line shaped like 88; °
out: 225; °
